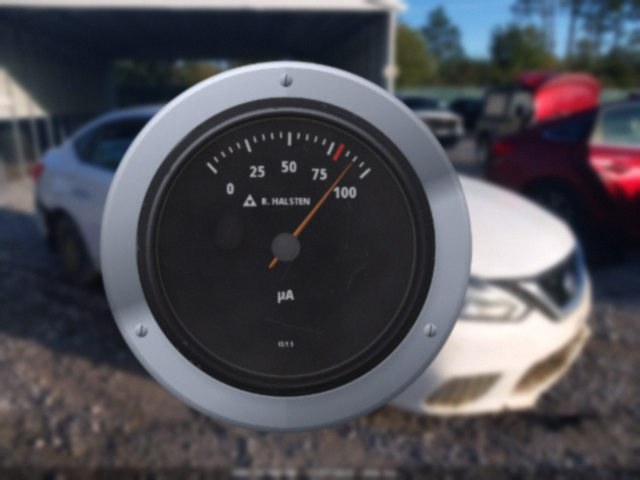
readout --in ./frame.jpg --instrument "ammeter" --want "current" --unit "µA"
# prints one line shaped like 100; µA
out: 90; µA
